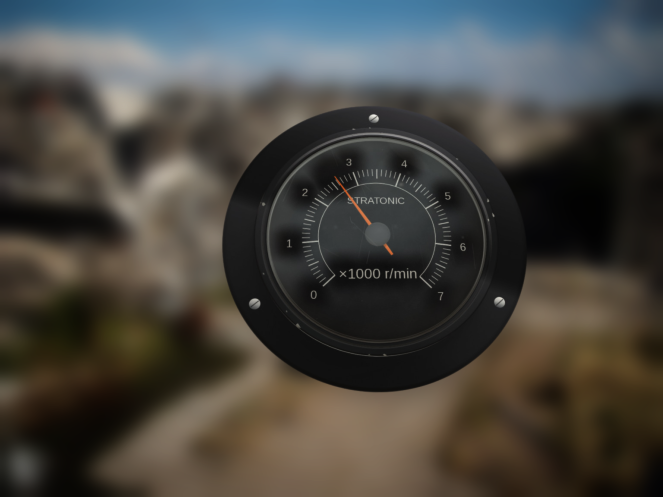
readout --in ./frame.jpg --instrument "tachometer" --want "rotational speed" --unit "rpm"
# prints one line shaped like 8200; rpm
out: 2600; rpm
